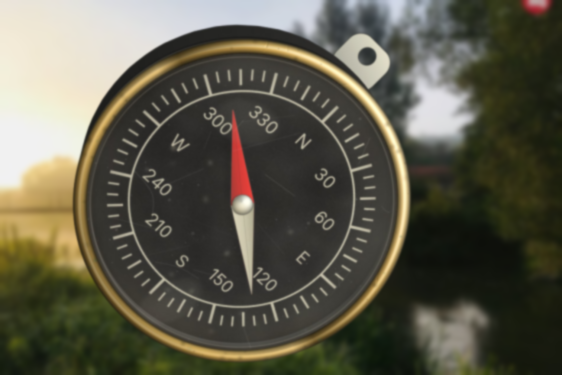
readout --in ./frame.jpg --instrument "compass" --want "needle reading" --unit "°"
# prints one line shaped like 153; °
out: 310; °
